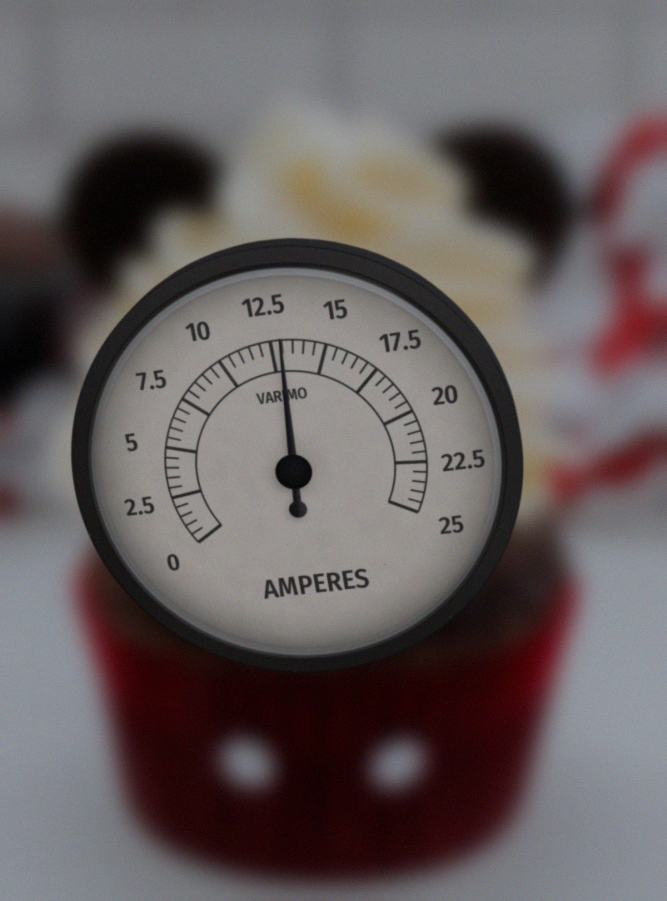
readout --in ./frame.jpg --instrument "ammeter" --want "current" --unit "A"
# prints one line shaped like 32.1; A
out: 13; A
